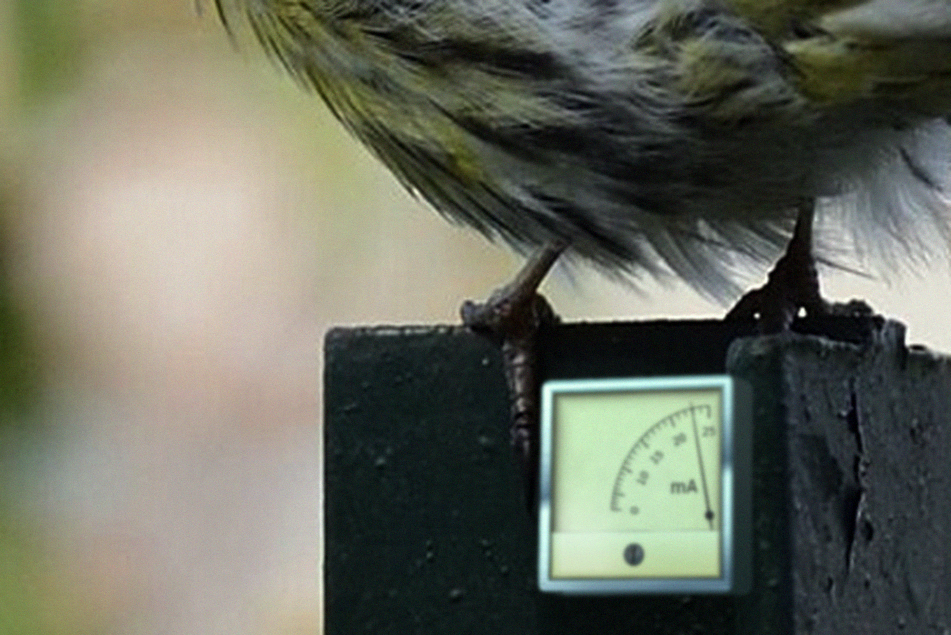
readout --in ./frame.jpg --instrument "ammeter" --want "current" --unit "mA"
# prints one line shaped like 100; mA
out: 23; mA
